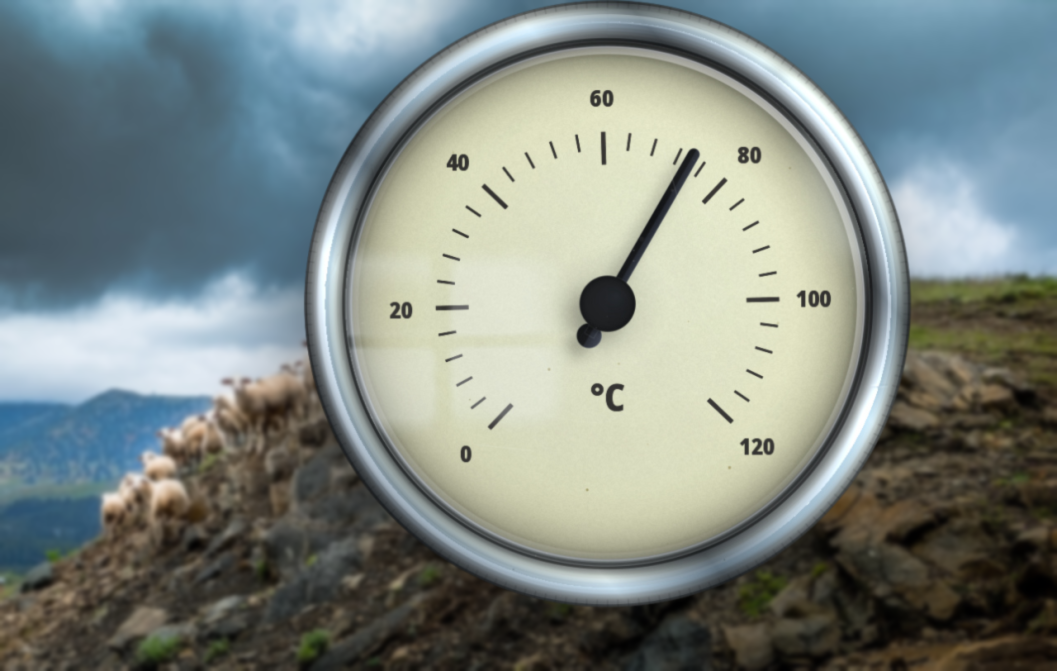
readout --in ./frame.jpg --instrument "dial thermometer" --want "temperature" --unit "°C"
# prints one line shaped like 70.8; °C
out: 74; °C
